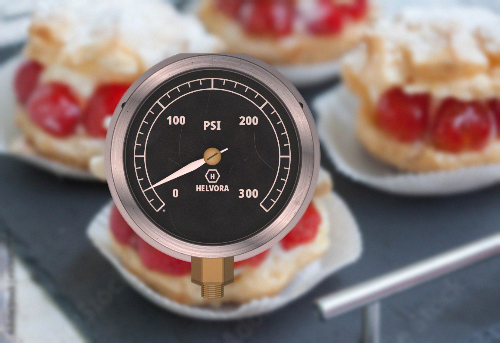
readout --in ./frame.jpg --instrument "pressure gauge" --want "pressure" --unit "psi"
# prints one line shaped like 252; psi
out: 20; psi
